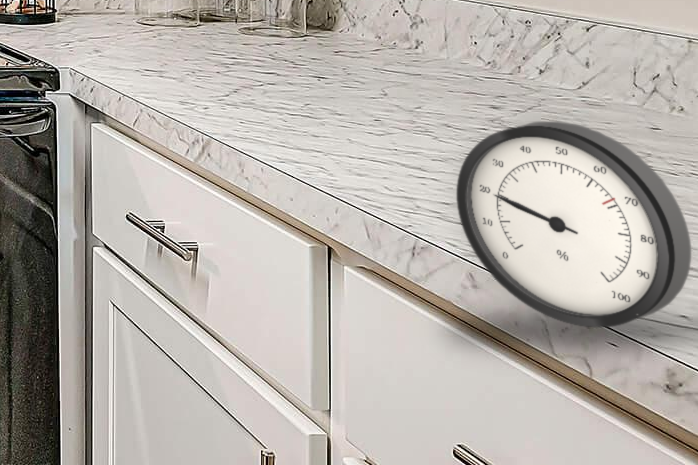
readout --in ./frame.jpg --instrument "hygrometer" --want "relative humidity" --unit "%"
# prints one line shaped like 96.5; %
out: 20; %
